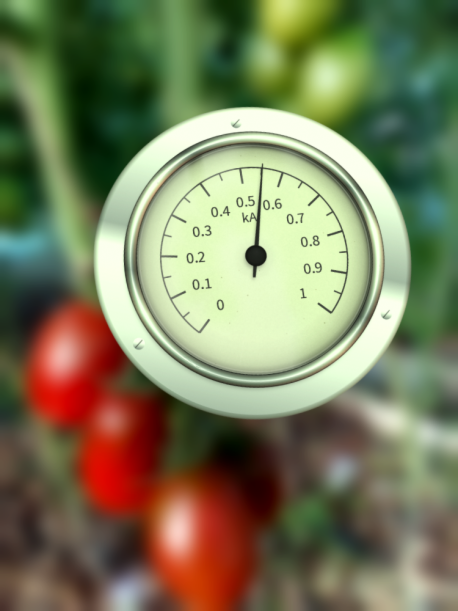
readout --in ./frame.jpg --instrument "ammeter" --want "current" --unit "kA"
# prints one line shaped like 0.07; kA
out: 0.55; kA
